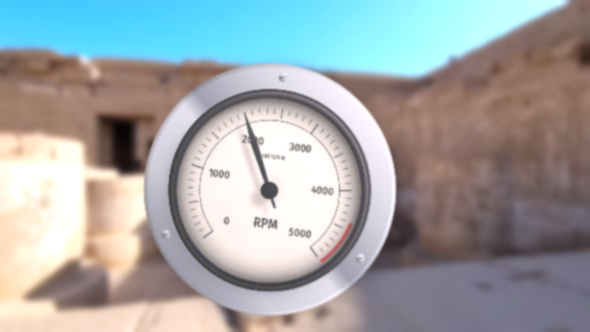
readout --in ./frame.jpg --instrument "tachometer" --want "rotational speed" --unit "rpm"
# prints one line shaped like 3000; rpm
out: 2000; rpm
